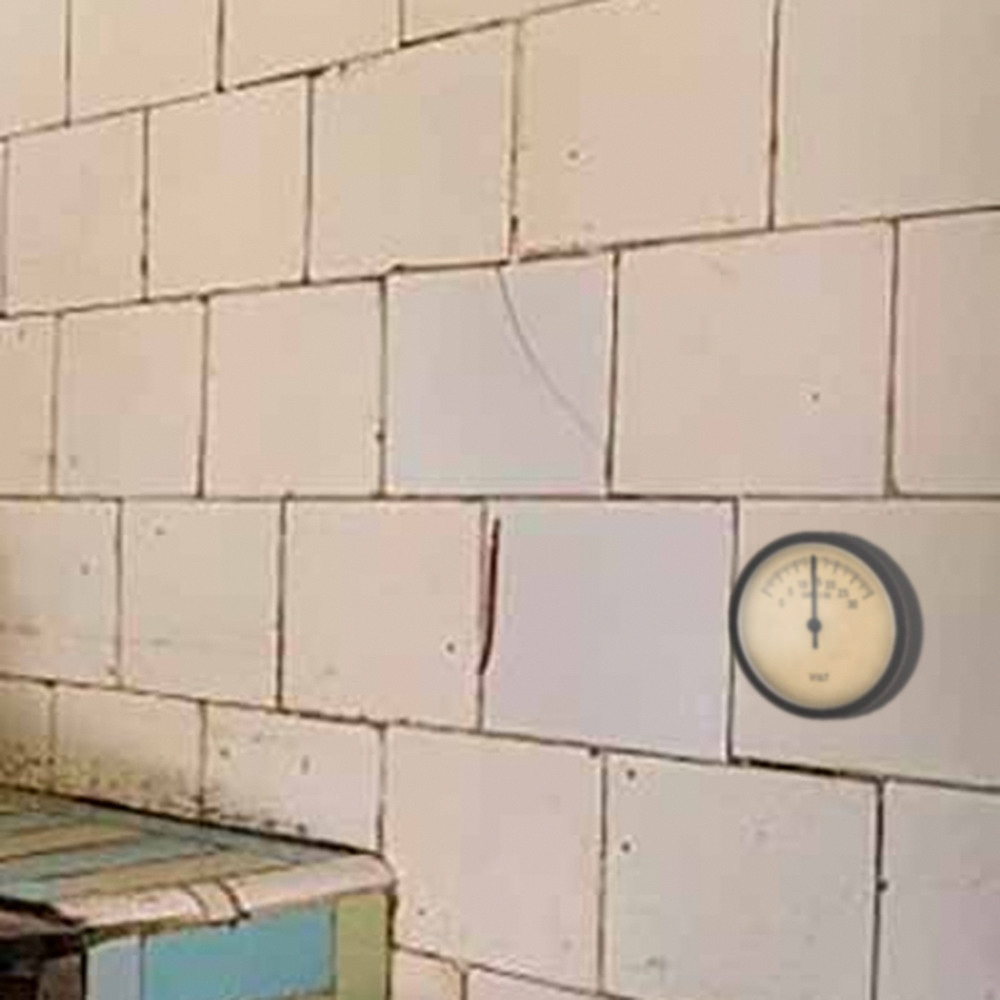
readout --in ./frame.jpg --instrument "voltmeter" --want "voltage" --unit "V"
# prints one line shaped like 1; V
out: 15; V
